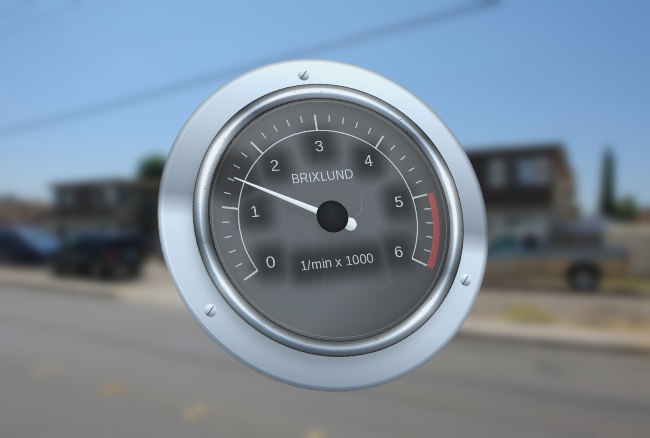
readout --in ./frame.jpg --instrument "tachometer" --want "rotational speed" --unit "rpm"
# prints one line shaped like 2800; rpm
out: 1400; rpm
